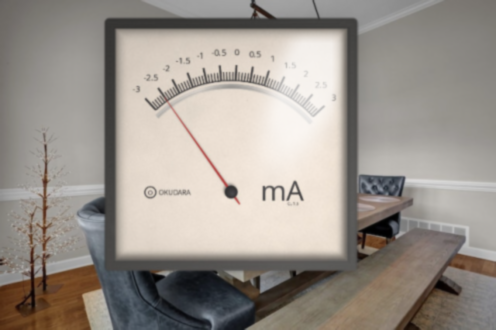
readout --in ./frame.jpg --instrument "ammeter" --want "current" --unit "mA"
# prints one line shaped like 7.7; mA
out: -2.5; mA
